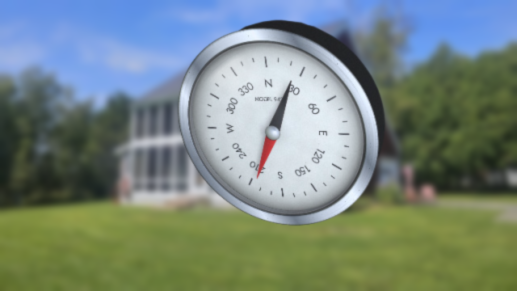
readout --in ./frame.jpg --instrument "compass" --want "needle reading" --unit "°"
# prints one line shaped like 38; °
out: 205; °
